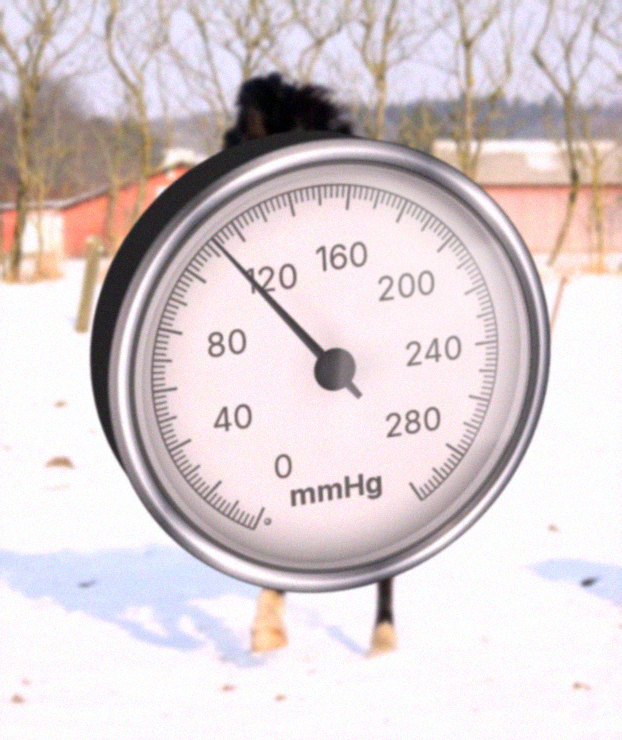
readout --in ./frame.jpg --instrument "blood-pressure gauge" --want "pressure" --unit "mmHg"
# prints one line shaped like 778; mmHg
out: 112; mmHg
